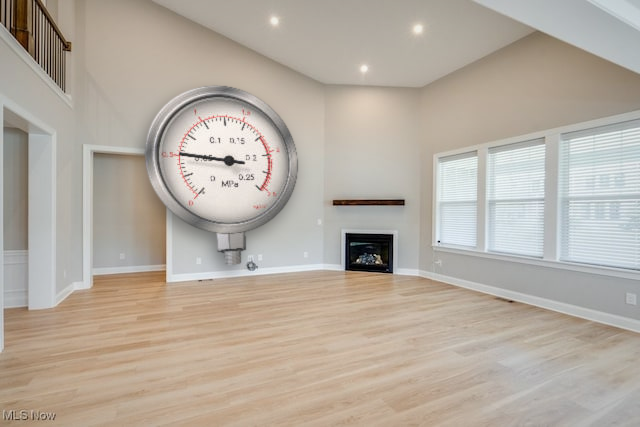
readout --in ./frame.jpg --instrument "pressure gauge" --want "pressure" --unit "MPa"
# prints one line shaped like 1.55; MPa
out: 0.05; MPa
